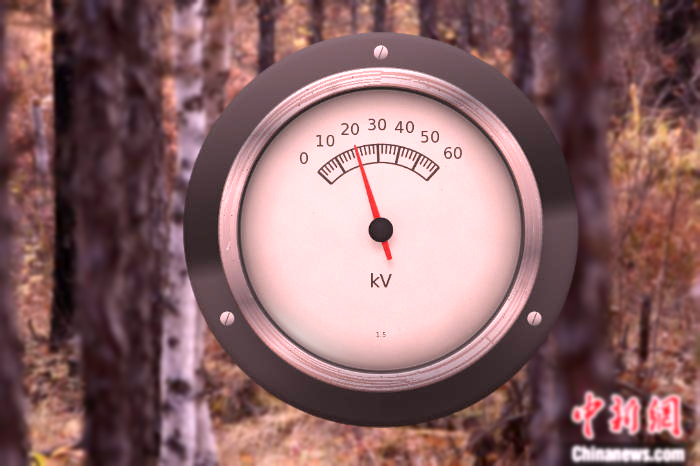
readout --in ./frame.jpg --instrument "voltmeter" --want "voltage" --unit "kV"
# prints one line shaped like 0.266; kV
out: 20; kV
